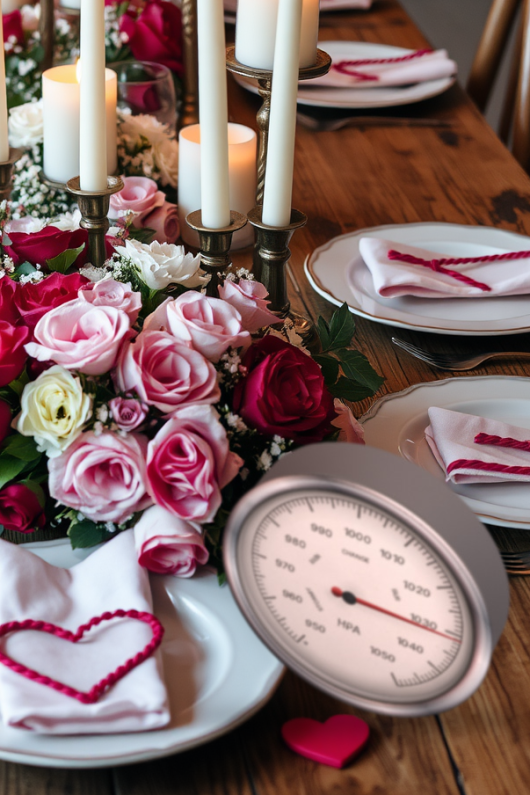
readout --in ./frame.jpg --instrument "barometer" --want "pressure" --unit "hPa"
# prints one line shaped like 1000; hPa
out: 1030; hPa
